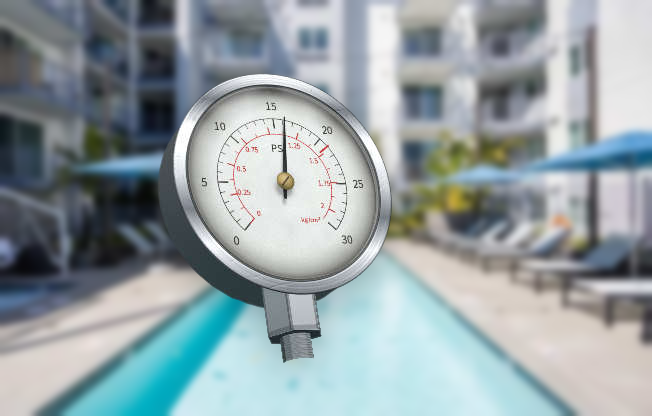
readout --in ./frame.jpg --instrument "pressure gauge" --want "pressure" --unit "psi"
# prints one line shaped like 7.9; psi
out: 16; psi
